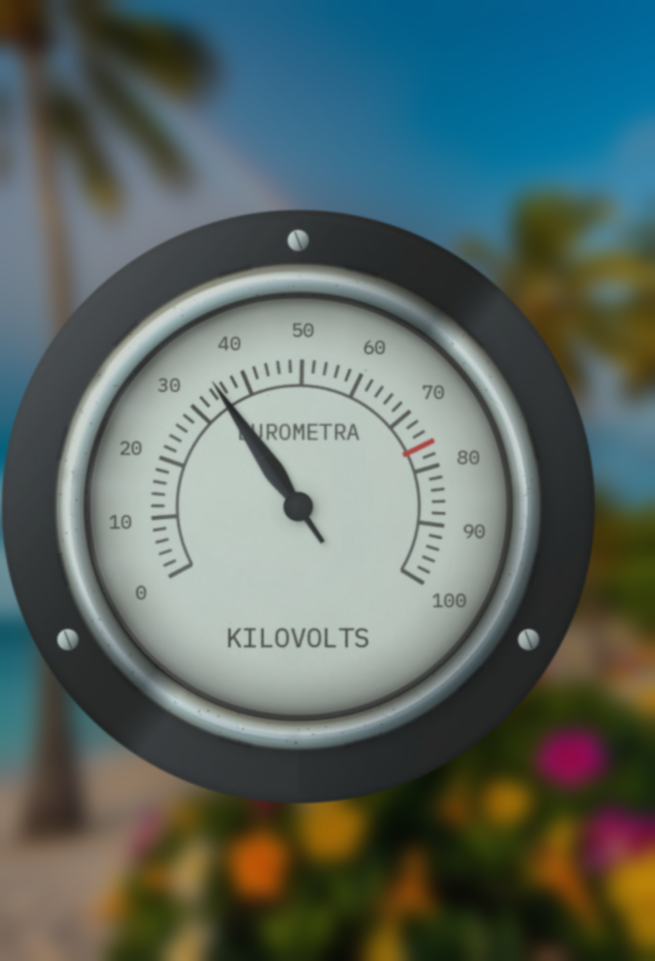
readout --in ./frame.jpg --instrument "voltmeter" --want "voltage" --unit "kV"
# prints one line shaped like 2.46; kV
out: 35; kV
